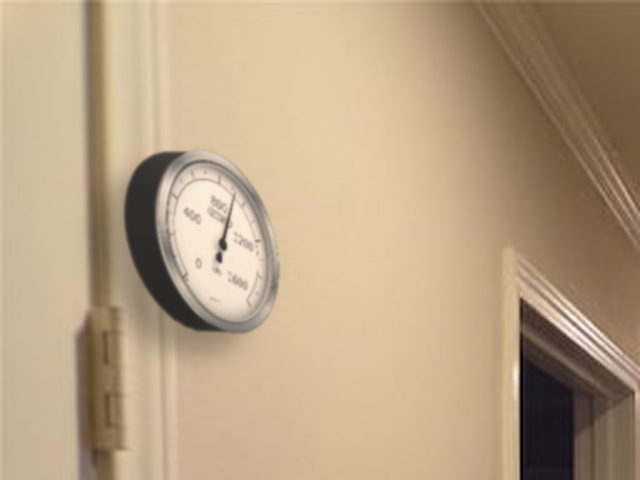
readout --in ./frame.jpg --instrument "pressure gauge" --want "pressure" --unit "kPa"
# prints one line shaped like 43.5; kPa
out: 900; kPa
